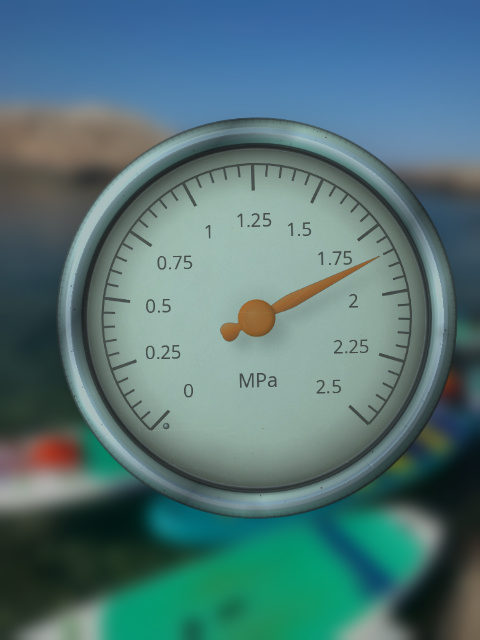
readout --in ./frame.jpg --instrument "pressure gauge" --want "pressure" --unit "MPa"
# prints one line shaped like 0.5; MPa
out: 1.85; MPa
